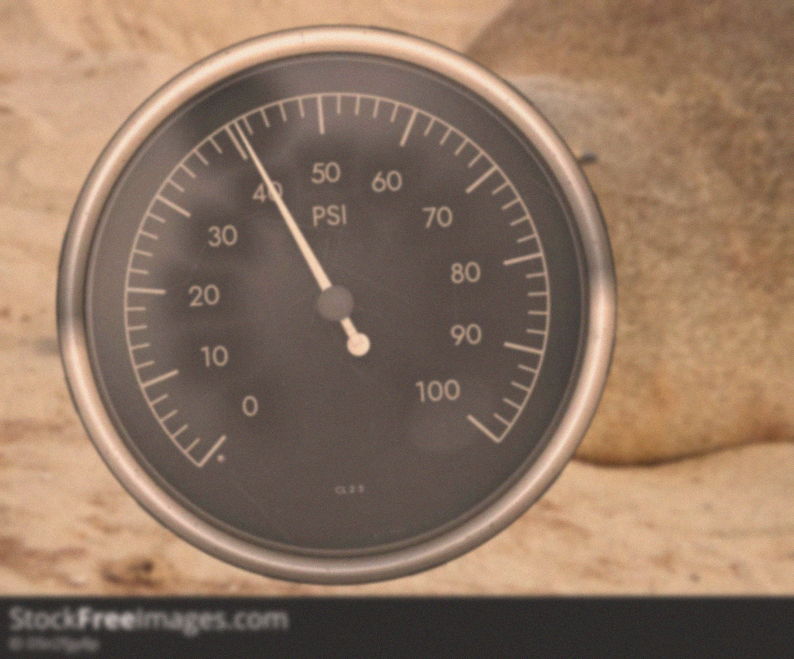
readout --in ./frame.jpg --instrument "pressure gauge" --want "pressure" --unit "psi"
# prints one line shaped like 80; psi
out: 41; psi
